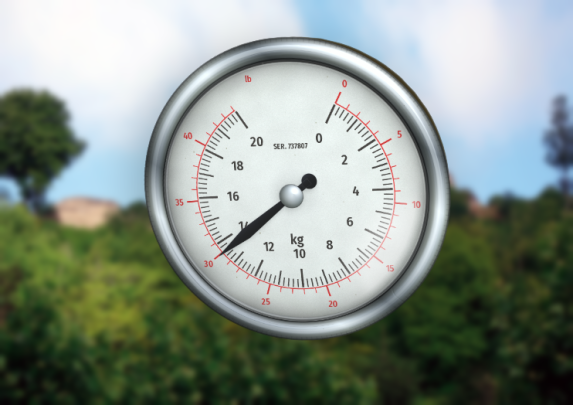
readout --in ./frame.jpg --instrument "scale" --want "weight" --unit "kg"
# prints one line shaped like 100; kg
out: 13.6; kg
